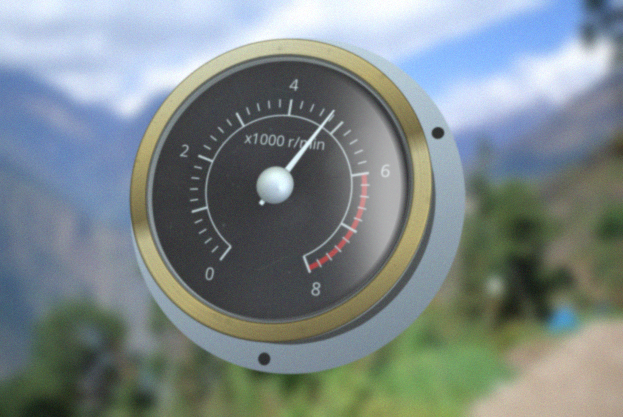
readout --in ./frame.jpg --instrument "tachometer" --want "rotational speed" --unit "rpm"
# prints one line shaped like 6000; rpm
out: 4800; rpm
